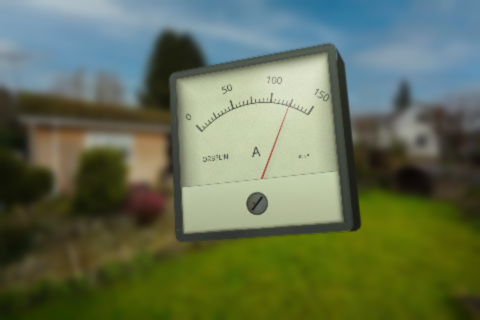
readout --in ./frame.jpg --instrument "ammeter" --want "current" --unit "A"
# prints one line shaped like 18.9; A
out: 125; A
